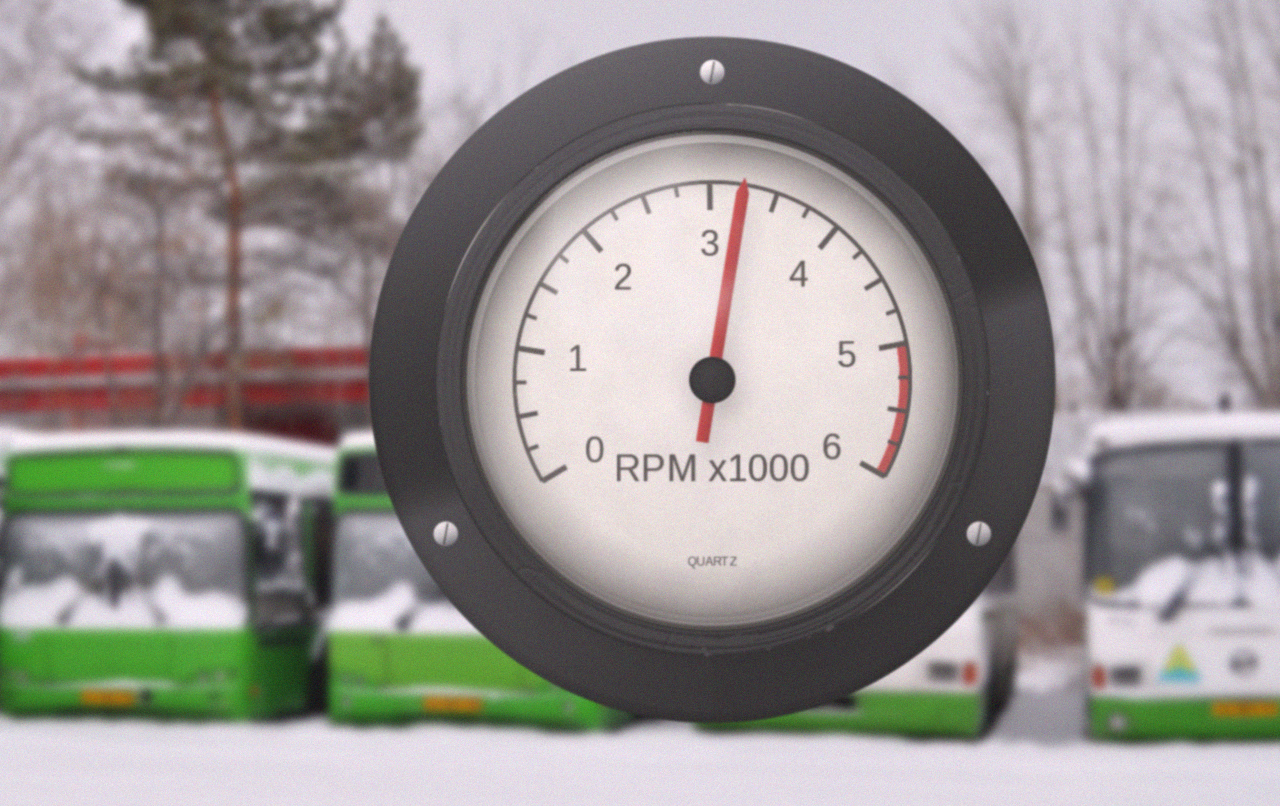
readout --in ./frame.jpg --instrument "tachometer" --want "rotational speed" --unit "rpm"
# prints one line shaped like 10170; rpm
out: 3250; rpm
